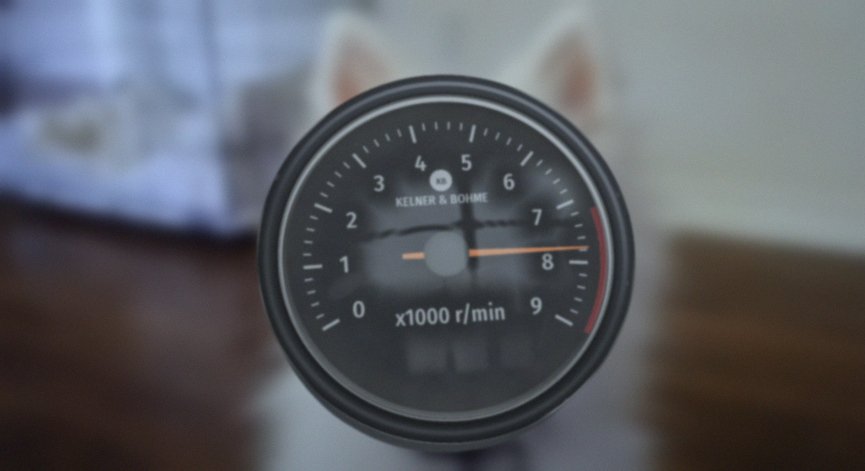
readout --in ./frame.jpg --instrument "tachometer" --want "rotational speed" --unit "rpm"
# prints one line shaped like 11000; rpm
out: 7800; rpm
